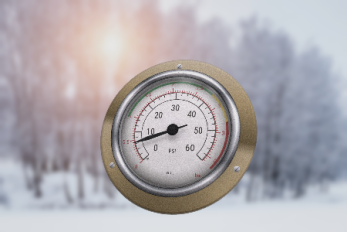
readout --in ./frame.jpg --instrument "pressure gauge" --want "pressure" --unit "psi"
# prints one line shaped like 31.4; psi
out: 6; psi
